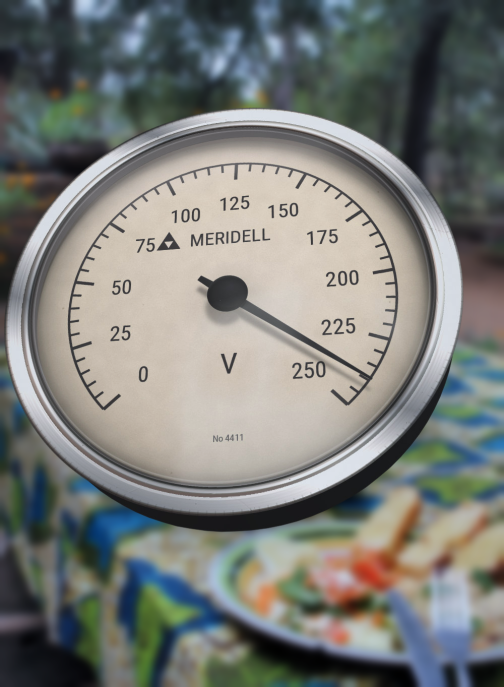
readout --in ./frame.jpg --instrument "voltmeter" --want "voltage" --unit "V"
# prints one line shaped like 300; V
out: 240; V
